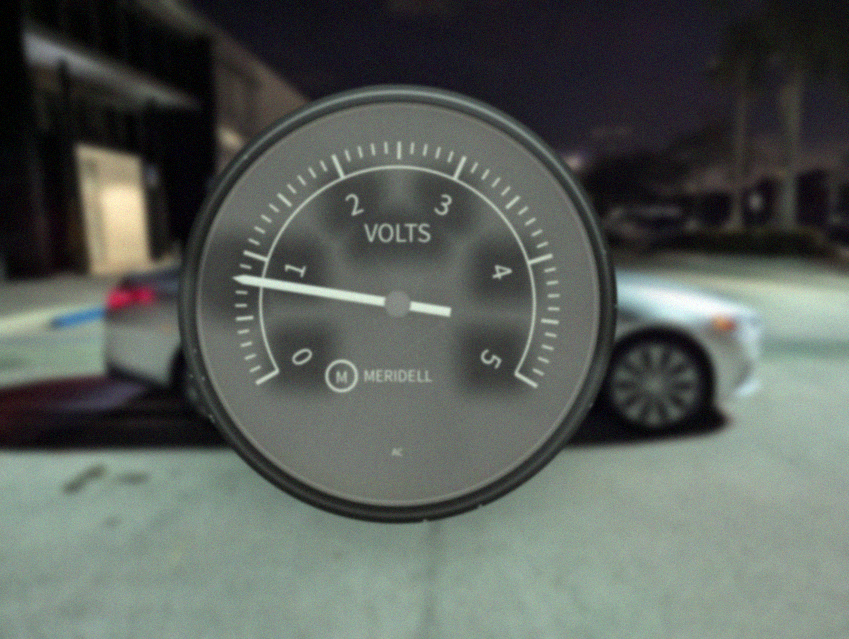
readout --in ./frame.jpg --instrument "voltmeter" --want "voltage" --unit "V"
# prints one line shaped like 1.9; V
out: 0.8; V
